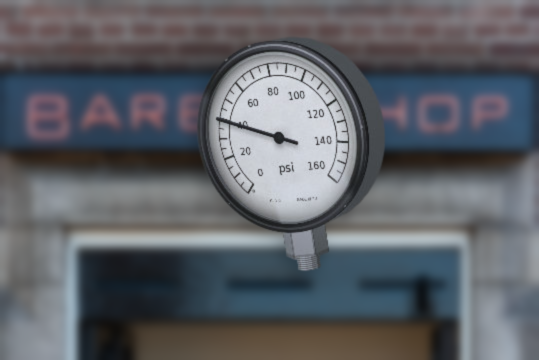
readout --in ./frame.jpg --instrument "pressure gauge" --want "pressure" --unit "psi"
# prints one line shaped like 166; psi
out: 40; psi
